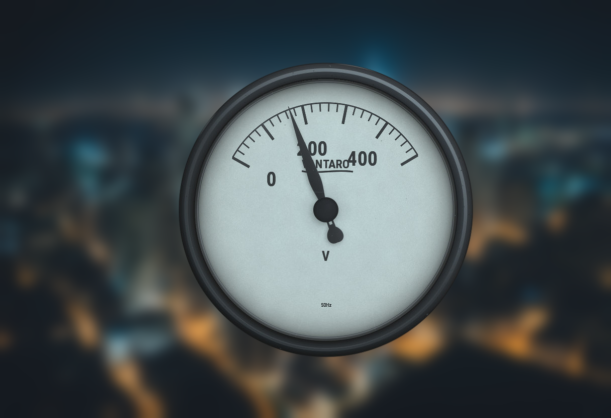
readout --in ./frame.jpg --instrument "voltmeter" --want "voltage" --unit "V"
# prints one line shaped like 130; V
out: 170; V
